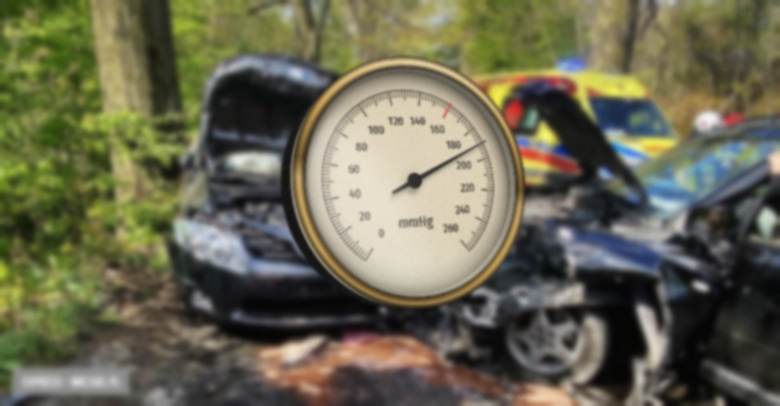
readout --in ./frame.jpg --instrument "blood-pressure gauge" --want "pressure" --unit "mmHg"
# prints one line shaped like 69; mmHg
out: 190; mmHg
